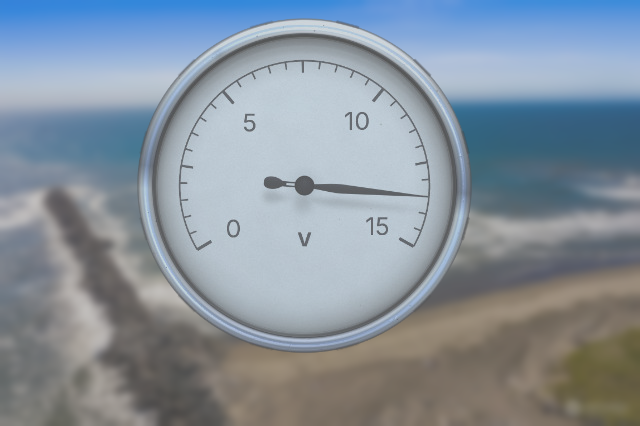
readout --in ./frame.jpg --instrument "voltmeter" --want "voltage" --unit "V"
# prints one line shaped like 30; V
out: 13.5; V
